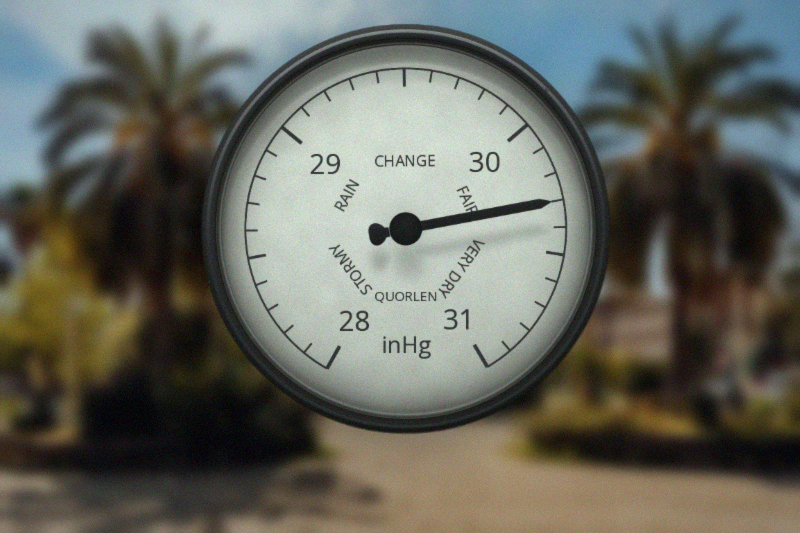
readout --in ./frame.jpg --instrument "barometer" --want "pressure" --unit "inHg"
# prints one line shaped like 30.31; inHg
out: 30.3; inHg
